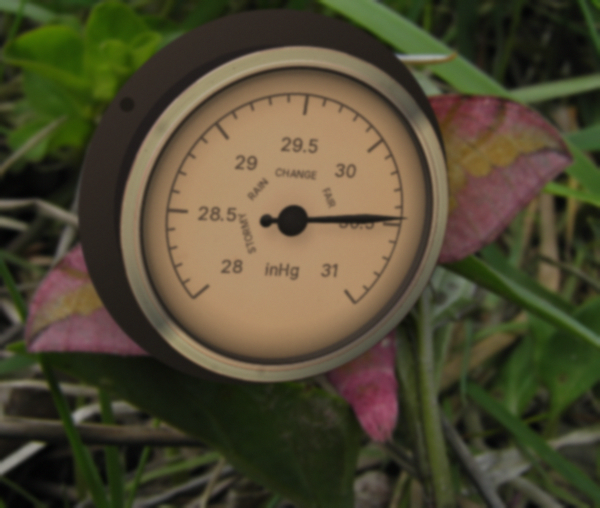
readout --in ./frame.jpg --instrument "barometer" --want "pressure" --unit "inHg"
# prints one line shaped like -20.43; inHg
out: 30.45; inHg
